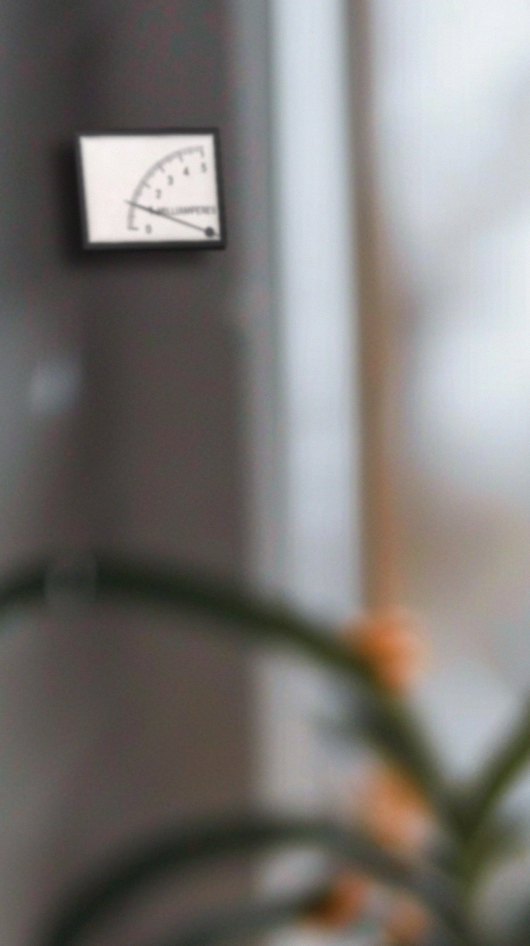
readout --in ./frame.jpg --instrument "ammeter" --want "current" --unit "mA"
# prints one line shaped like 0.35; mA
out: 1; mA
